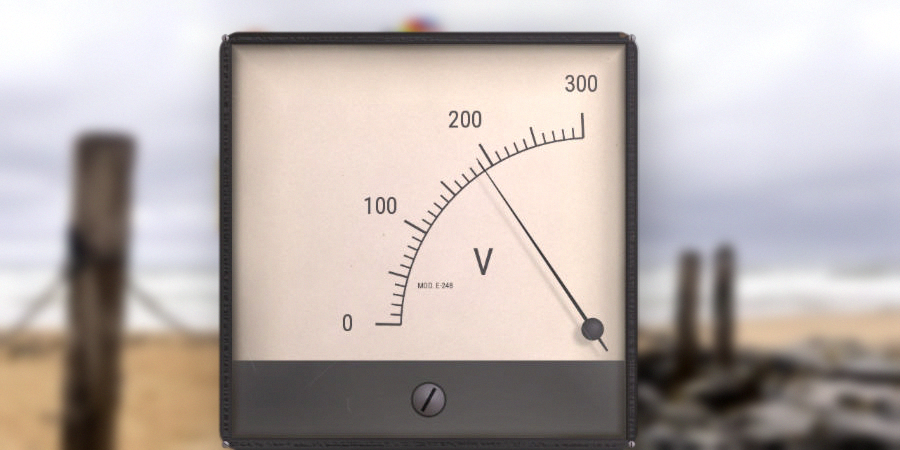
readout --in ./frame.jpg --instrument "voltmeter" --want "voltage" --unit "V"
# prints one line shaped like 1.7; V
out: 190; V
